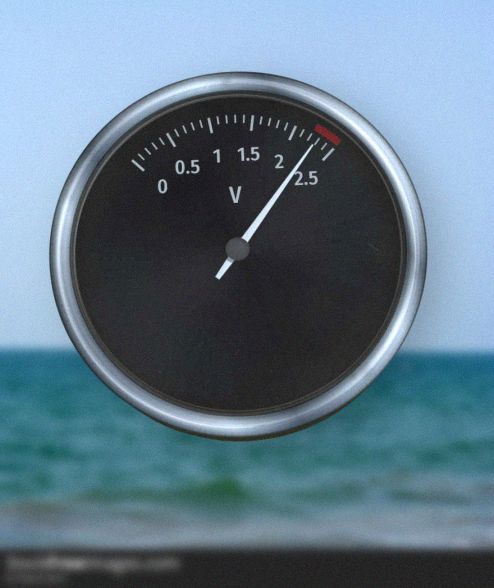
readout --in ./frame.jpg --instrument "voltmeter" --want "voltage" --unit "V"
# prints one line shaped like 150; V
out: 2.3; V
